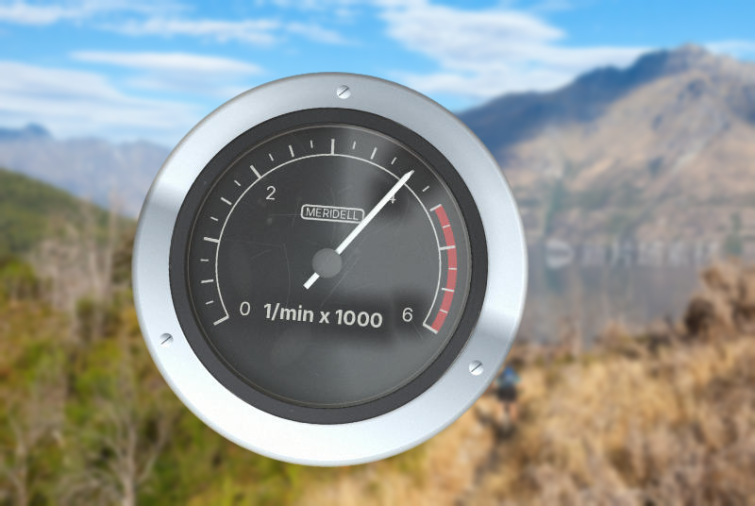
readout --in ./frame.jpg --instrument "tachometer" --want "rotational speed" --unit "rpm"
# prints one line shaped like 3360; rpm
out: 4000; rpm
